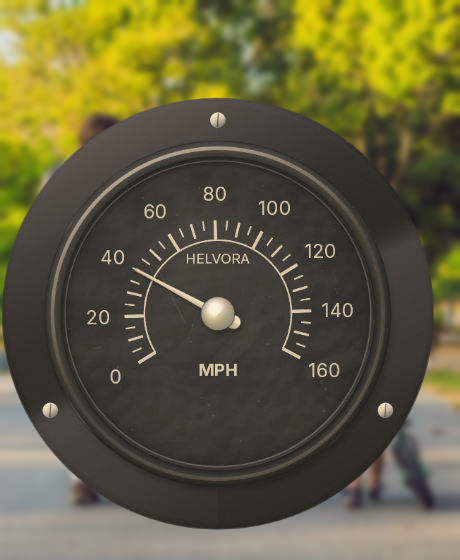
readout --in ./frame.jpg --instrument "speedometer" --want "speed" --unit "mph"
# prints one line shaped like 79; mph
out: 40; mph
